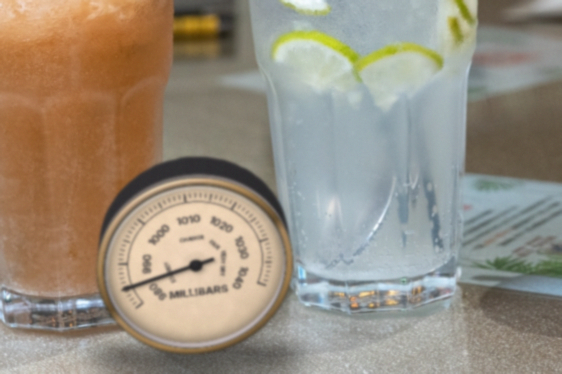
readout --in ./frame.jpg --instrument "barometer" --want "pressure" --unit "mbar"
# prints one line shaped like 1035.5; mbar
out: 985; mbar
